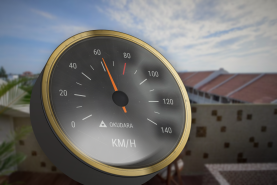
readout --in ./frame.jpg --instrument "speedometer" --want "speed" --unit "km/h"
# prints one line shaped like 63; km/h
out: 60; km/h
